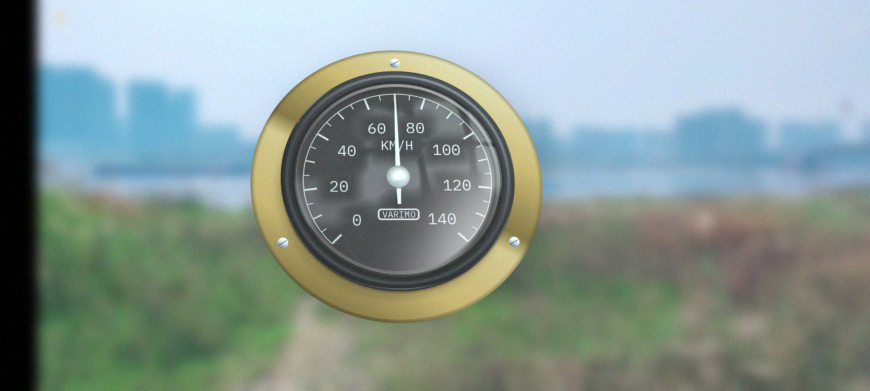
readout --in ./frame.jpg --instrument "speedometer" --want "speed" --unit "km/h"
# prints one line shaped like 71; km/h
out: 70; km/h
